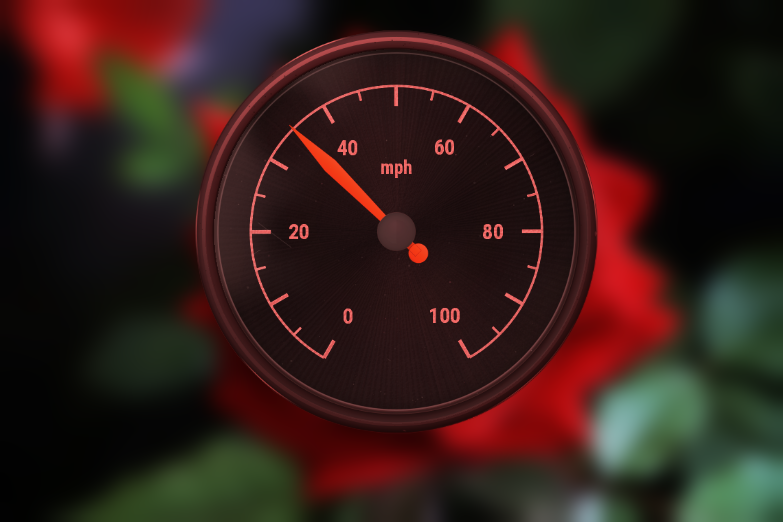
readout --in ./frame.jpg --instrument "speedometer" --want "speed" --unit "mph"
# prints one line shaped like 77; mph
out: 35; mph
